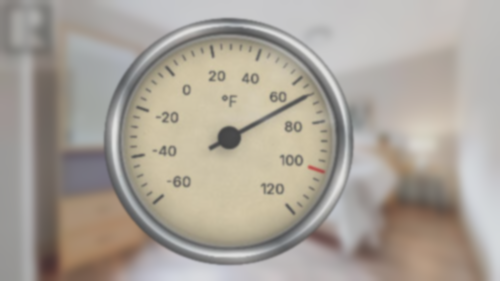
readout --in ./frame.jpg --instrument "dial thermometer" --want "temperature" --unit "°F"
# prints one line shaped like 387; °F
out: 68; °F
